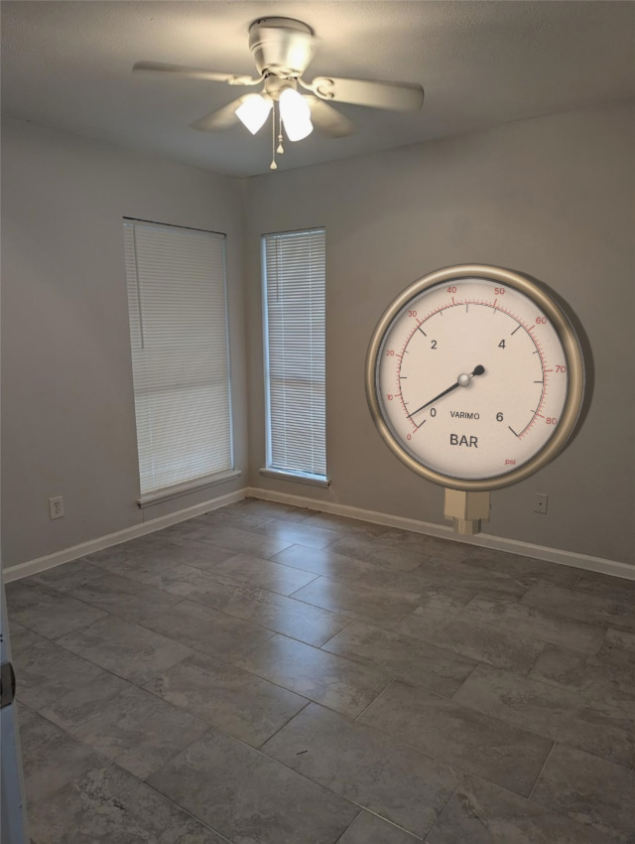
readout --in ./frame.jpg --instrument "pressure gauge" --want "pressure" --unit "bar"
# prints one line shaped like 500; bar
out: 0.25; bar
